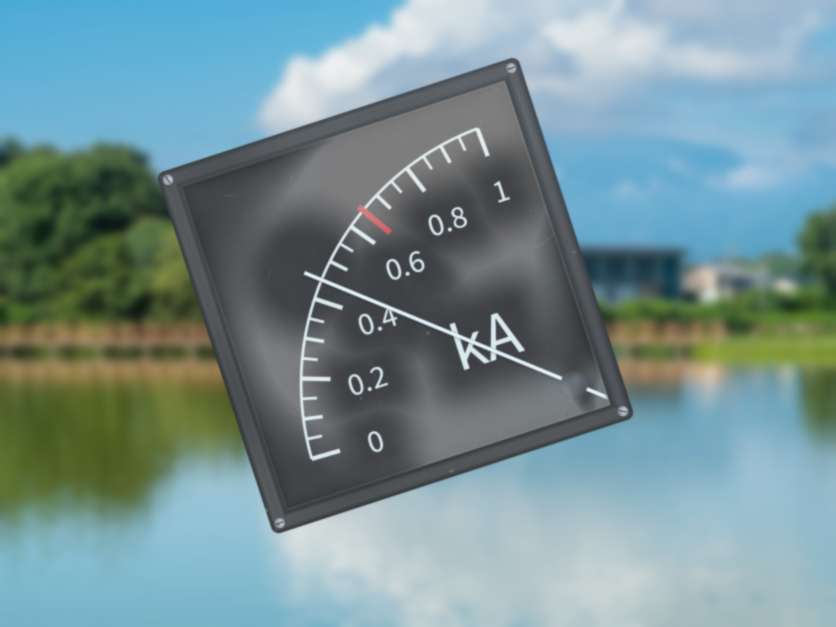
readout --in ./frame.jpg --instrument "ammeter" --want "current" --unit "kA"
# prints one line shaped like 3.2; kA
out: 0.45; kA
